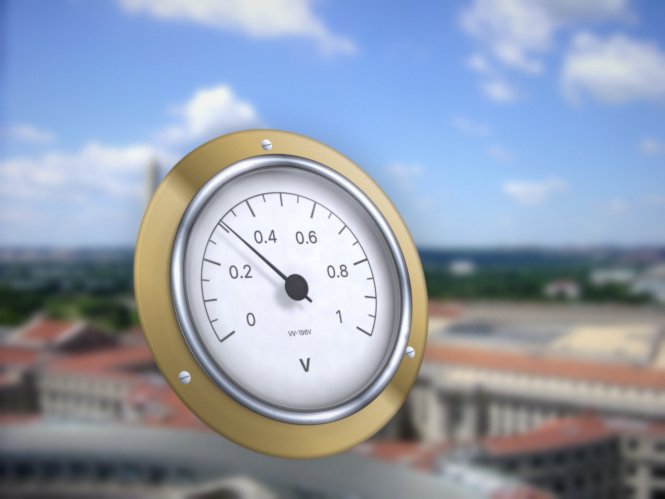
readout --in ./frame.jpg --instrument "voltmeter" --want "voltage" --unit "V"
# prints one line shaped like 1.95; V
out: 0.3; V
